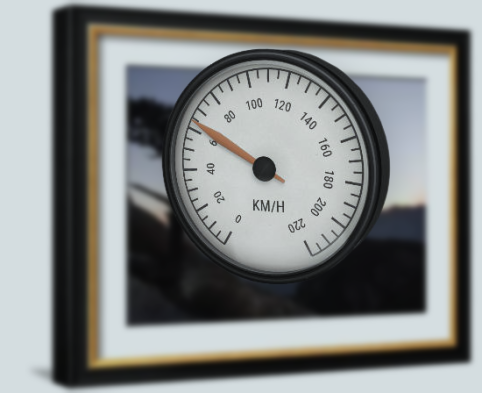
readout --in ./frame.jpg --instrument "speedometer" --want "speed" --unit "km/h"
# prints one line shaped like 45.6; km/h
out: 65; km/h
